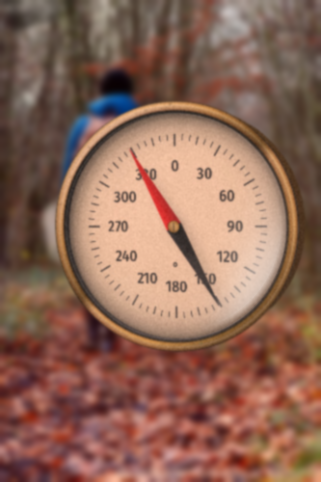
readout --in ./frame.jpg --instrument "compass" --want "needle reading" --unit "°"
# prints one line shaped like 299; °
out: 330; °
